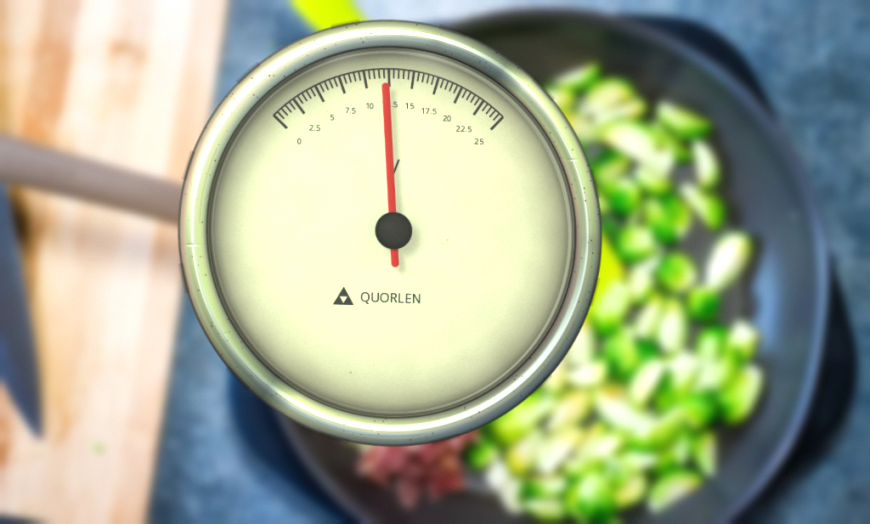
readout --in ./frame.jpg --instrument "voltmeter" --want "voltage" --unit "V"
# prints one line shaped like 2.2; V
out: 12; V
